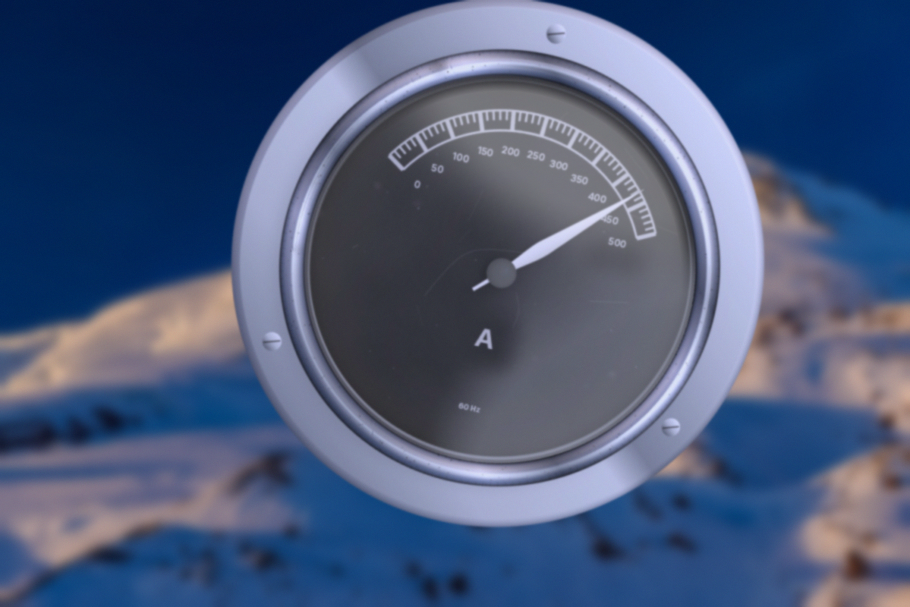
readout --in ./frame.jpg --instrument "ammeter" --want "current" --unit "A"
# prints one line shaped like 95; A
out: 430; A
